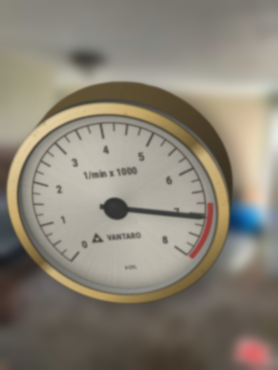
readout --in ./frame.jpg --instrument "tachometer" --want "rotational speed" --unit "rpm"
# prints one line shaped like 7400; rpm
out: 7000; rpm
